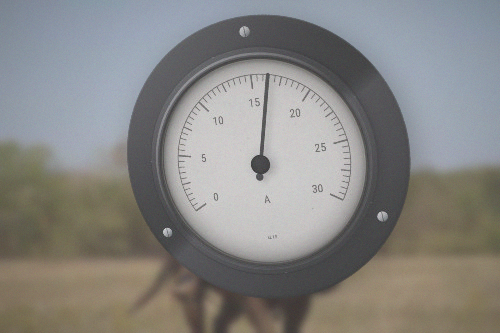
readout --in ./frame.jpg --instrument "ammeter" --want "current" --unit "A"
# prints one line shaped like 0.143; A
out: 16.5; A
